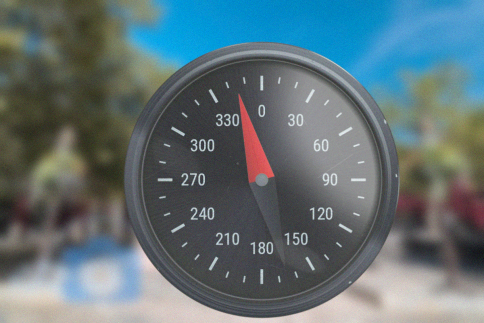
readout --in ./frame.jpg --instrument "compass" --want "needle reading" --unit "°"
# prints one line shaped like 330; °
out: 345; °
